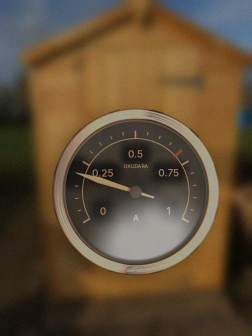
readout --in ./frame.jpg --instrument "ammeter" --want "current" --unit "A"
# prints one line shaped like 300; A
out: 0.2; A
